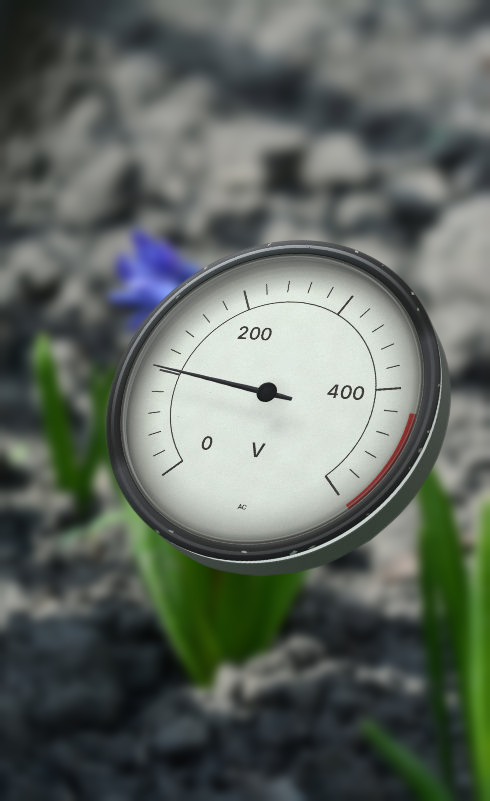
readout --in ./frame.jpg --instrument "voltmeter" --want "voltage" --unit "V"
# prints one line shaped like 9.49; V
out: 100; V
